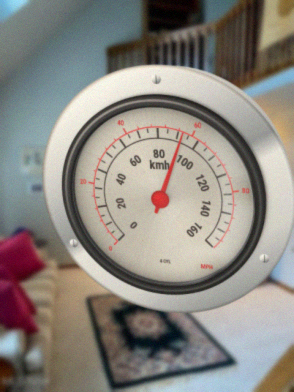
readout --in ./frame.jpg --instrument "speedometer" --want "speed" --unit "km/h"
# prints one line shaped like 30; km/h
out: 92.5; km/h
